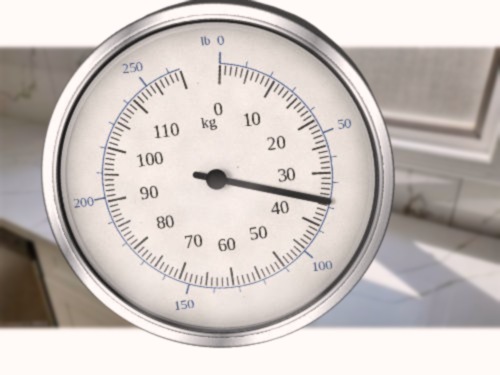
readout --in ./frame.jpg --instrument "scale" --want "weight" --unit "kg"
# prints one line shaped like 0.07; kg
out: 35; kg
